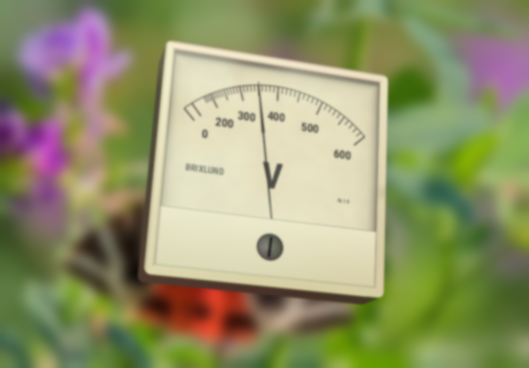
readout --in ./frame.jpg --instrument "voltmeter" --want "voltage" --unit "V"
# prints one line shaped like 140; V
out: 350; V
